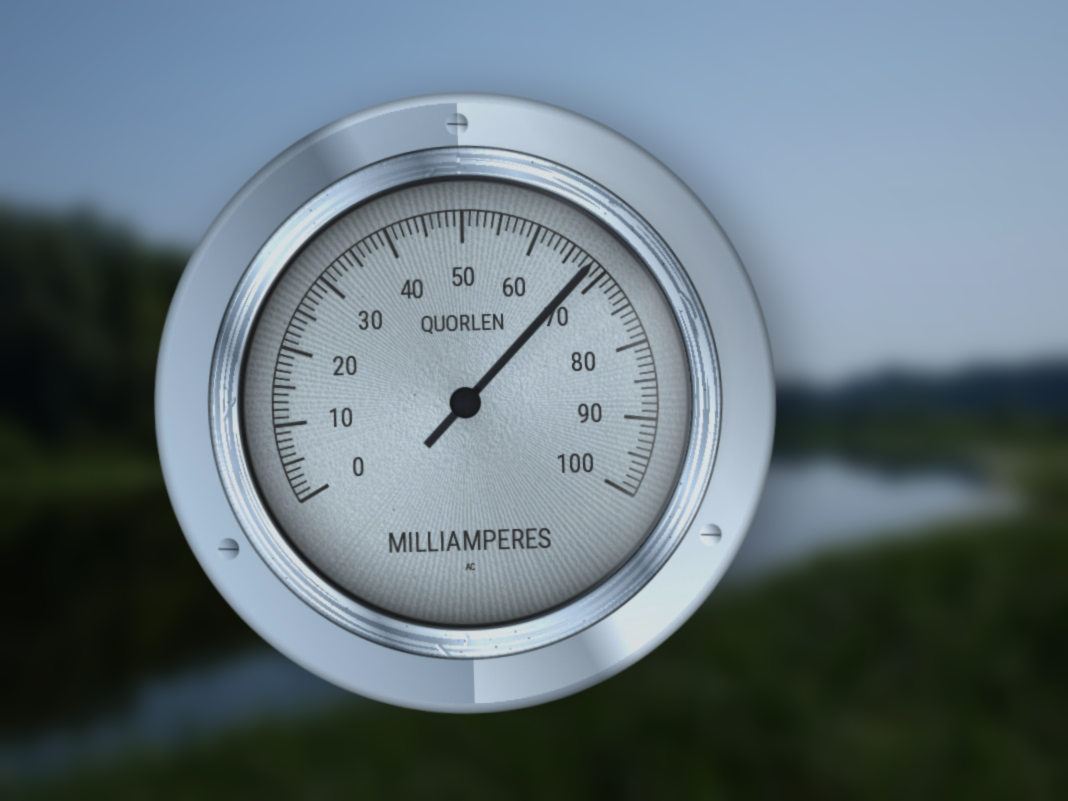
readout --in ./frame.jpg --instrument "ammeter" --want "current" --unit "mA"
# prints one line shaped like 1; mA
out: 68; mA
